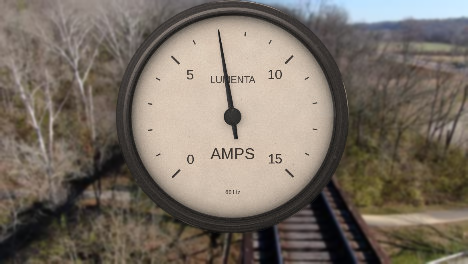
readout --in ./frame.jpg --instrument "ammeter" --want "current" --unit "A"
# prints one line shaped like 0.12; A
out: 7; A
